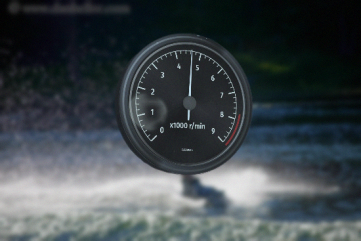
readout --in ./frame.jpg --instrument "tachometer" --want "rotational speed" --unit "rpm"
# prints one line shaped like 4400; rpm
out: 4600; rpm
